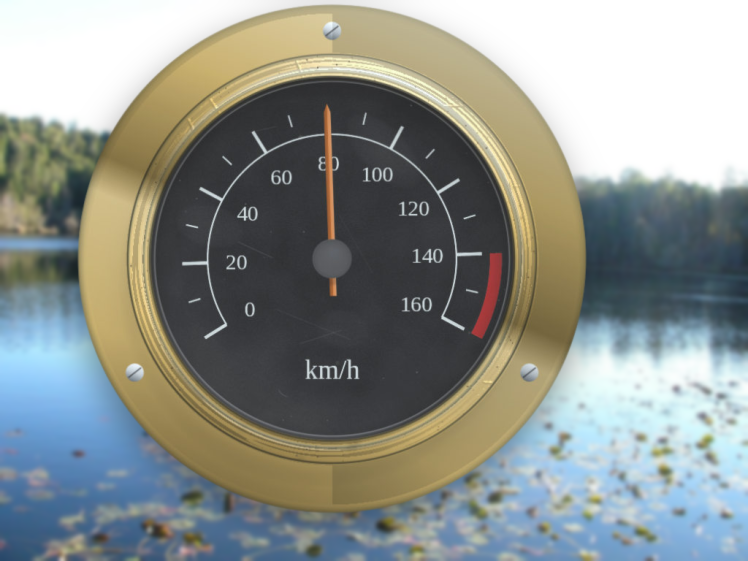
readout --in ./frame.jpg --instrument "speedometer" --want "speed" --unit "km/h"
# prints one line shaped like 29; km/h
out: 80; km/h
